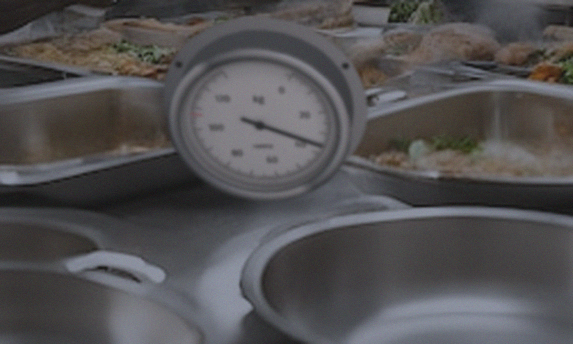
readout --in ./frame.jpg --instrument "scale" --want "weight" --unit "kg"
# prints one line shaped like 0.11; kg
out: 35; kg
